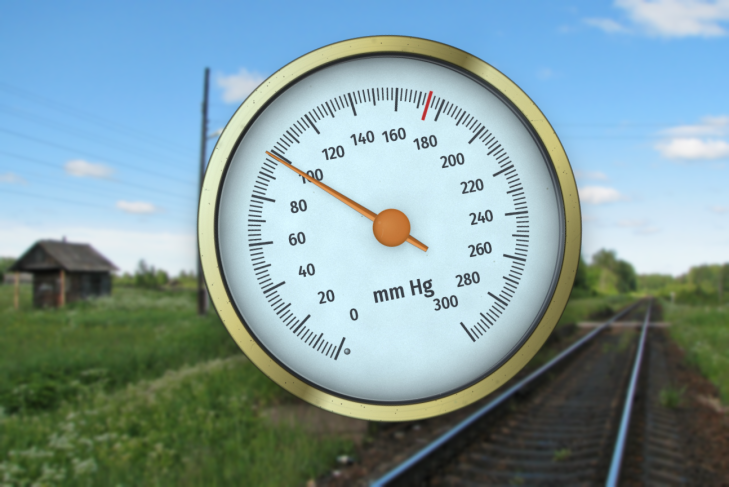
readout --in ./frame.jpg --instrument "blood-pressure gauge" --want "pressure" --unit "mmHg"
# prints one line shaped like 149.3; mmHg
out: 98; mmHg
